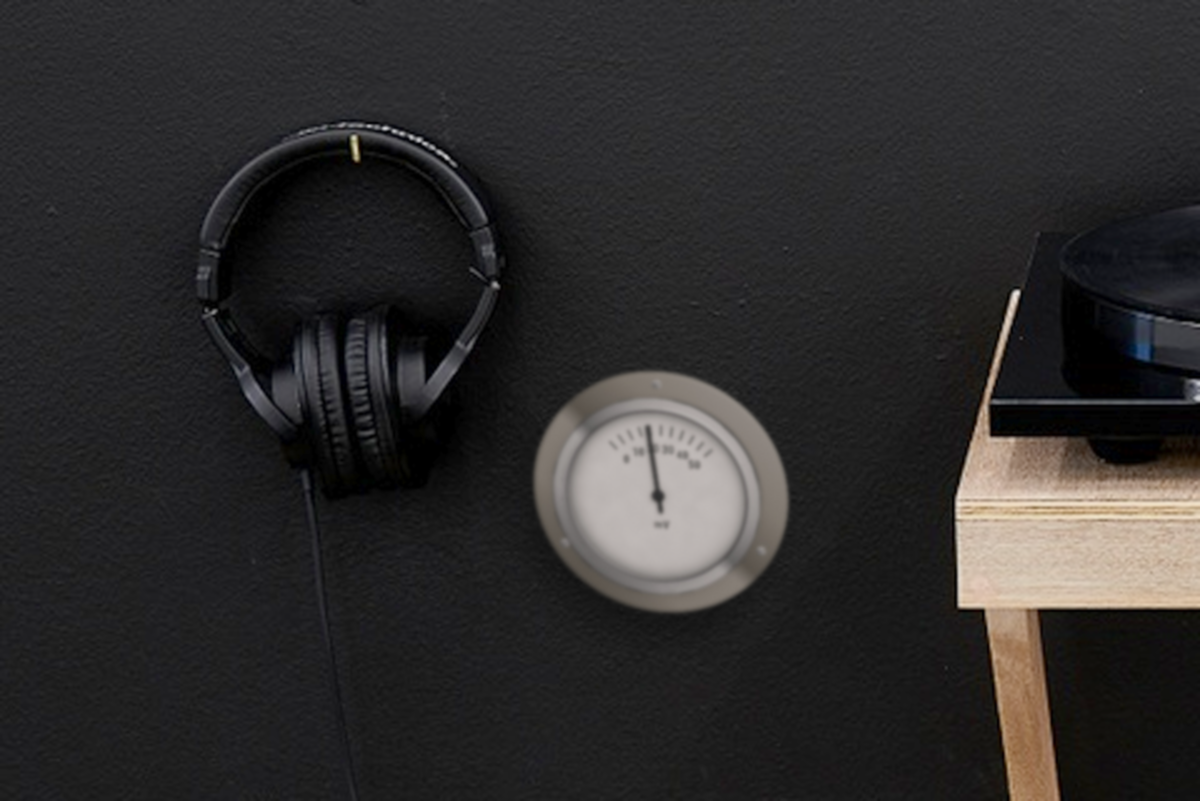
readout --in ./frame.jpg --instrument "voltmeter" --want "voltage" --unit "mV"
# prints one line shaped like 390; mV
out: 20; mV
